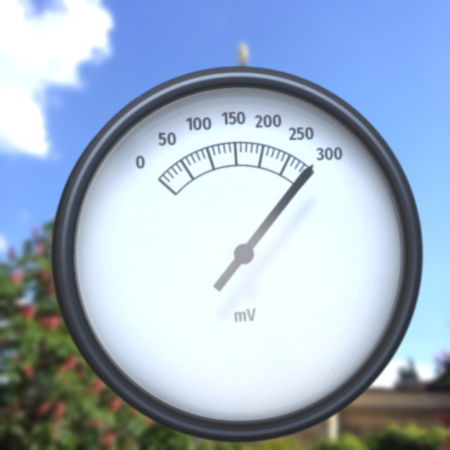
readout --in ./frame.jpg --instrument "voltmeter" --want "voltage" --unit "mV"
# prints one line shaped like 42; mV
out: 290; mV
